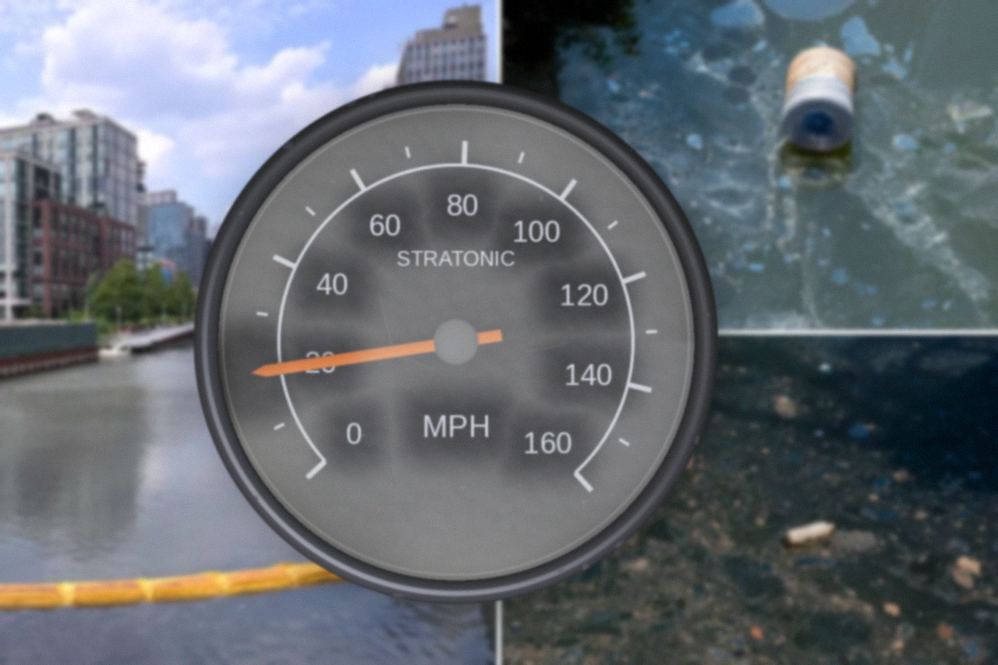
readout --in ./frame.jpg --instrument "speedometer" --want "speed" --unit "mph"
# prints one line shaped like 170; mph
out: 20; mph
